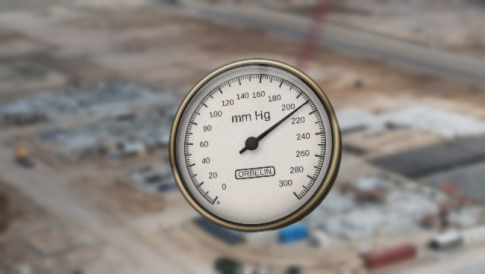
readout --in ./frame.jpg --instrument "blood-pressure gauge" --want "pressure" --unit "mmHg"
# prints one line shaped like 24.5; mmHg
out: 210; mmHg
